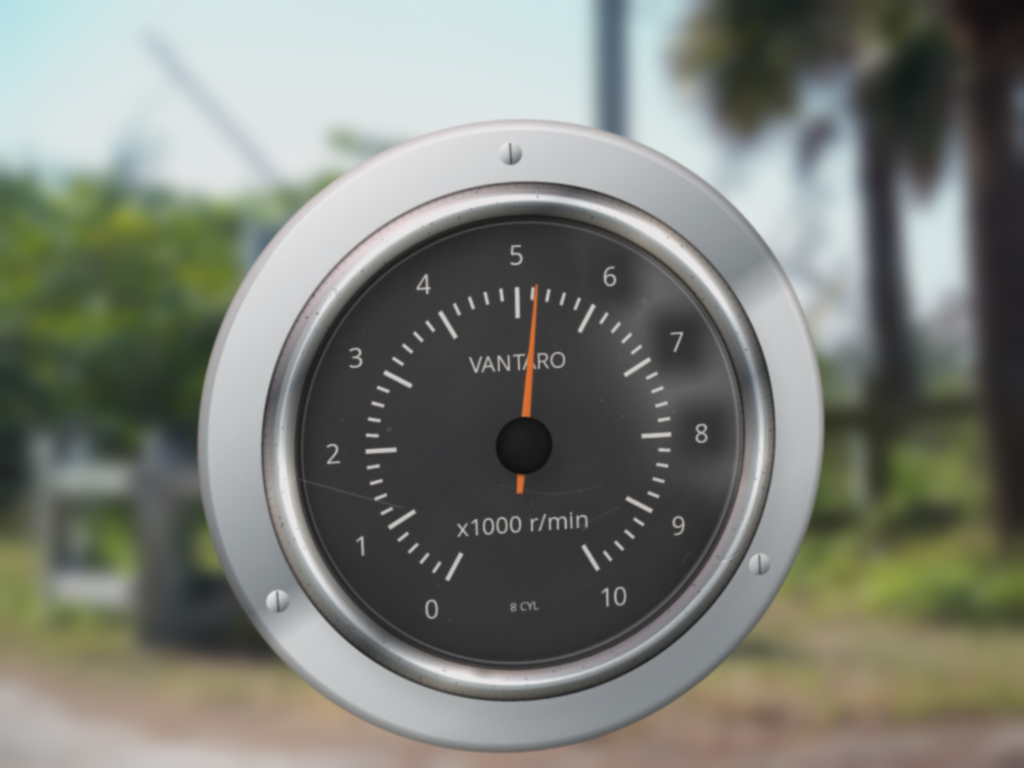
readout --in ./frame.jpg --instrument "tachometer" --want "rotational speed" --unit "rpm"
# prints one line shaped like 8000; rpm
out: 5200; rpm
